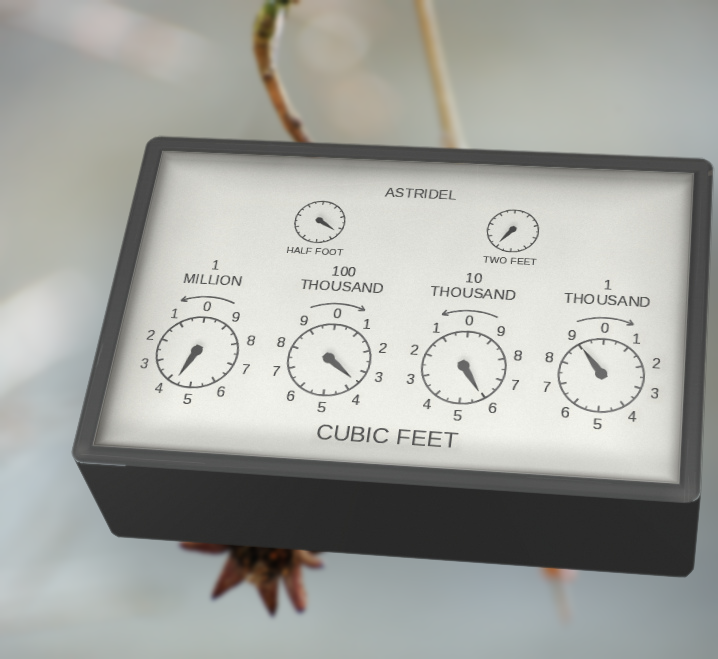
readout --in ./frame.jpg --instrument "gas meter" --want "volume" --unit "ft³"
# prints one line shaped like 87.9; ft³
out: 435900; ft³
